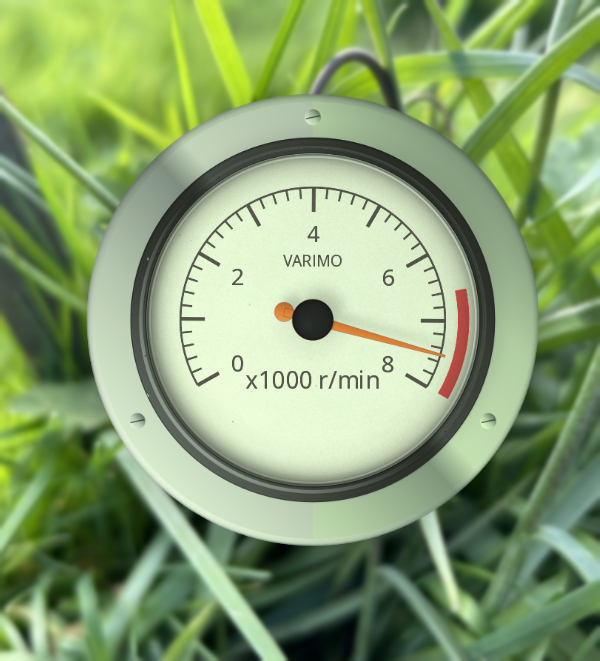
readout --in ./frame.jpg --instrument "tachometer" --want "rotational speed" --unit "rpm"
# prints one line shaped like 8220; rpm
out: 7500; rpm
